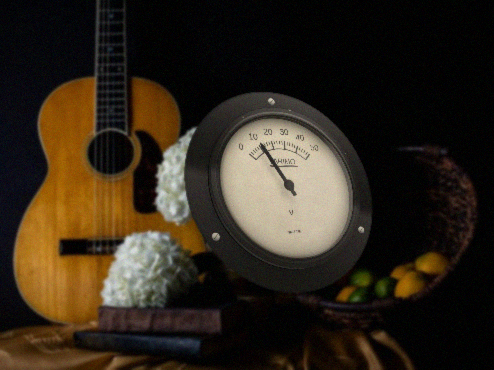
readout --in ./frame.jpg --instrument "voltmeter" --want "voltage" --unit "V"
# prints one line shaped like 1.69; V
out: 10; V
